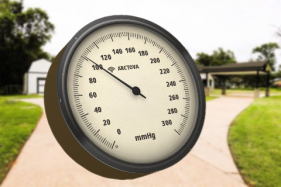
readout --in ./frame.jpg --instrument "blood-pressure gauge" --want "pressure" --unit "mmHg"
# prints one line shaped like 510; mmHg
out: 100; mmHg
